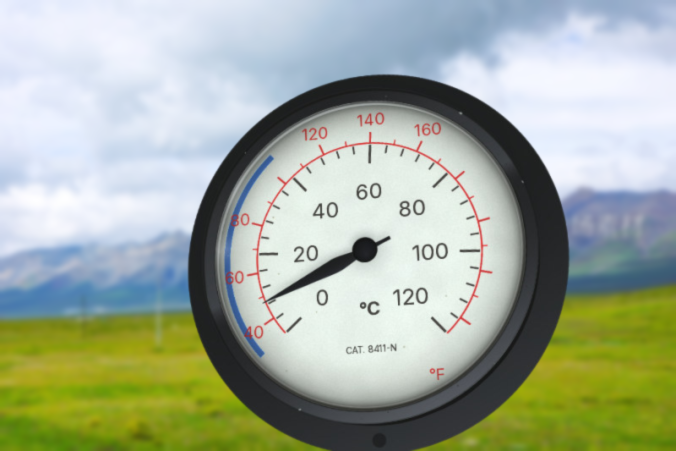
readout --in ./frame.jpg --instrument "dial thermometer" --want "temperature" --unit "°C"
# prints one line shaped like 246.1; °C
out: 8; °C
